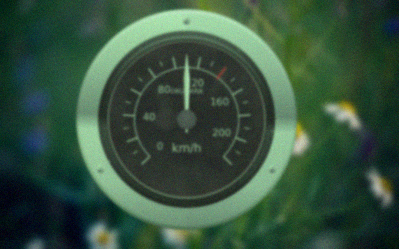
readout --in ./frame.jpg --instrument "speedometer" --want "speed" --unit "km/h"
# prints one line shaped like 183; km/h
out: 110; km/h
